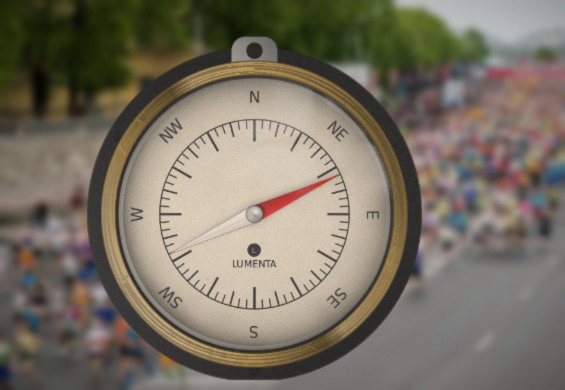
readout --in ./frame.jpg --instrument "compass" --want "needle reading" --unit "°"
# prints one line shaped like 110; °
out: 65; °
